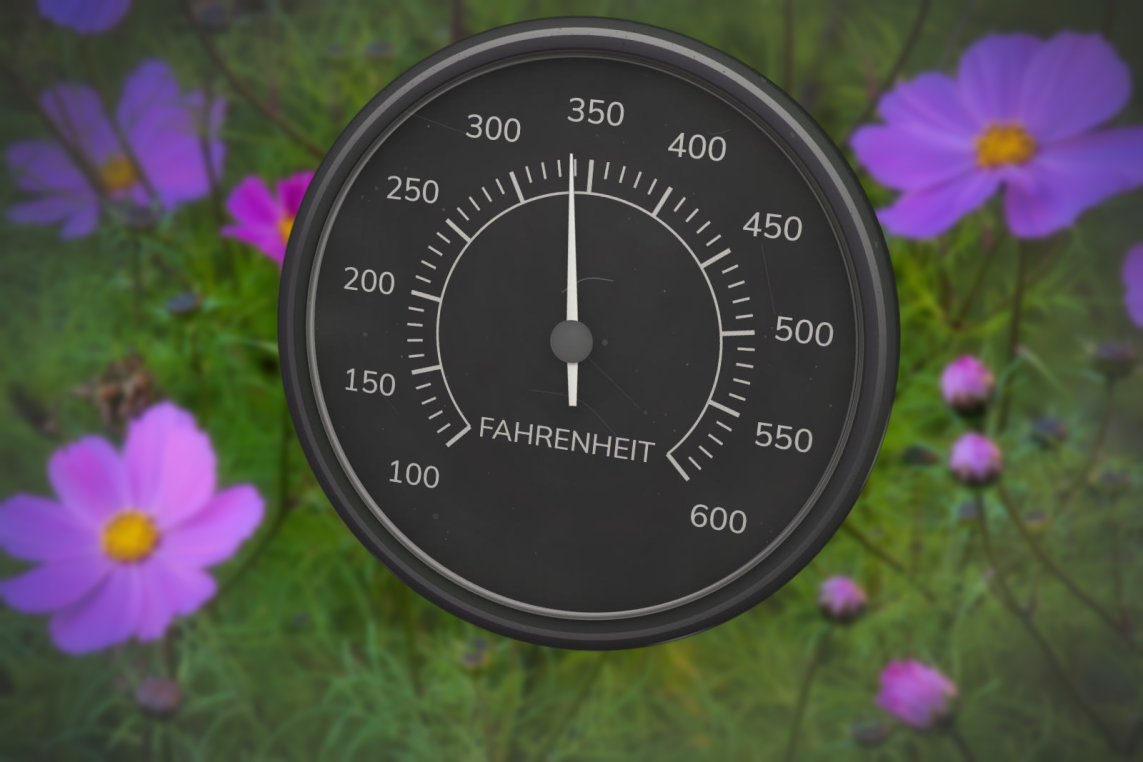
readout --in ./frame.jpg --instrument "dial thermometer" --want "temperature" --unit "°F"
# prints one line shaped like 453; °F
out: 340; °F
